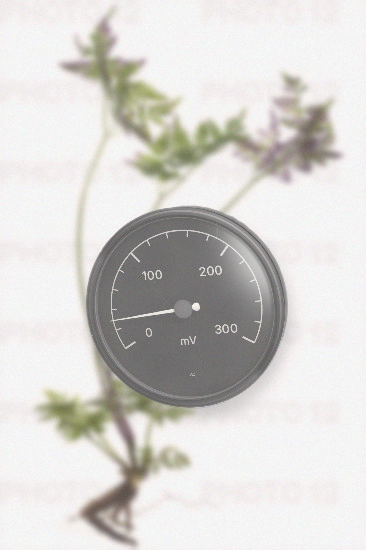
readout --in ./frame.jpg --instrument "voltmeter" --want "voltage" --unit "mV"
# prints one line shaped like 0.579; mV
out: 30; mV
